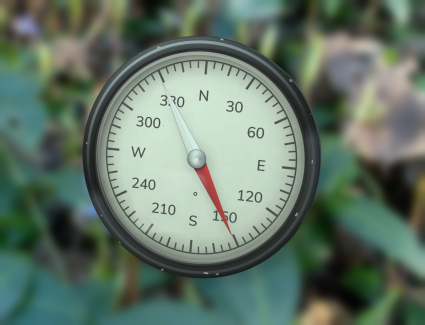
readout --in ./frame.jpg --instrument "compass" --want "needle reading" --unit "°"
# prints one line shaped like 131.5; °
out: 150; °
